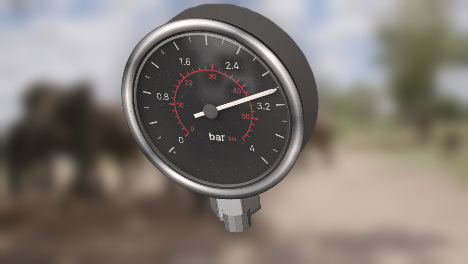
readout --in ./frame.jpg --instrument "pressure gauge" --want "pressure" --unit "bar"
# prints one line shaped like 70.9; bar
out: 3; bar
